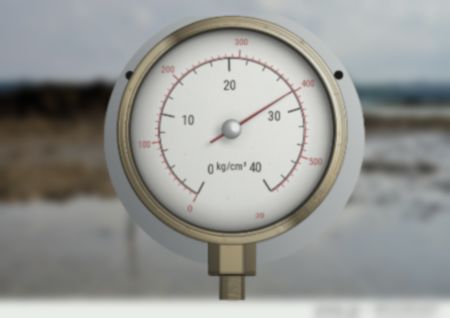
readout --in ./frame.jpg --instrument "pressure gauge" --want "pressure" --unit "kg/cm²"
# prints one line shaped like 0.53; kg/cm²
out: 28; kg/cm²
